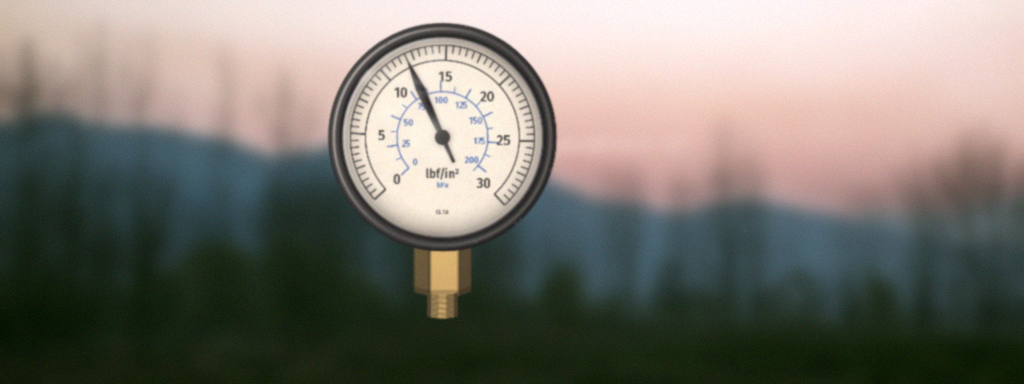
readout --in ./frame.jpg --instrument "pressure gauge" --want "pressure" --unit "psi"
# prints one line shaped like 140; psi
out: 12; psi
